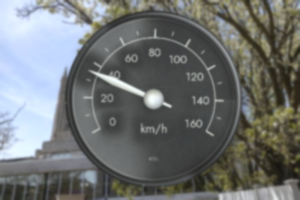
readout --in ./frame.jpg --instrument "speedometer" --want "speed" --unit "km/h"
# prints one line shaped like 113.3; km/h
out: 35; km/h
